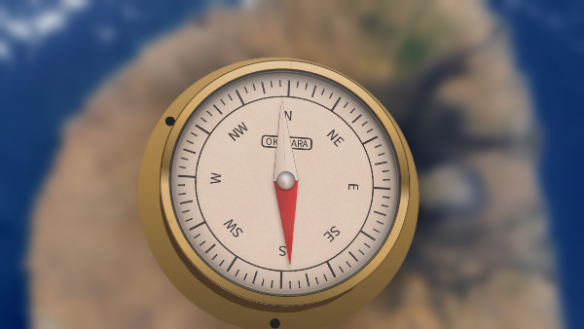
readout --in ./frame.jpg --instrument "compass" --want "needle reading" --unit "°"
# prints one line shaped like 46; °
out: 175; °
